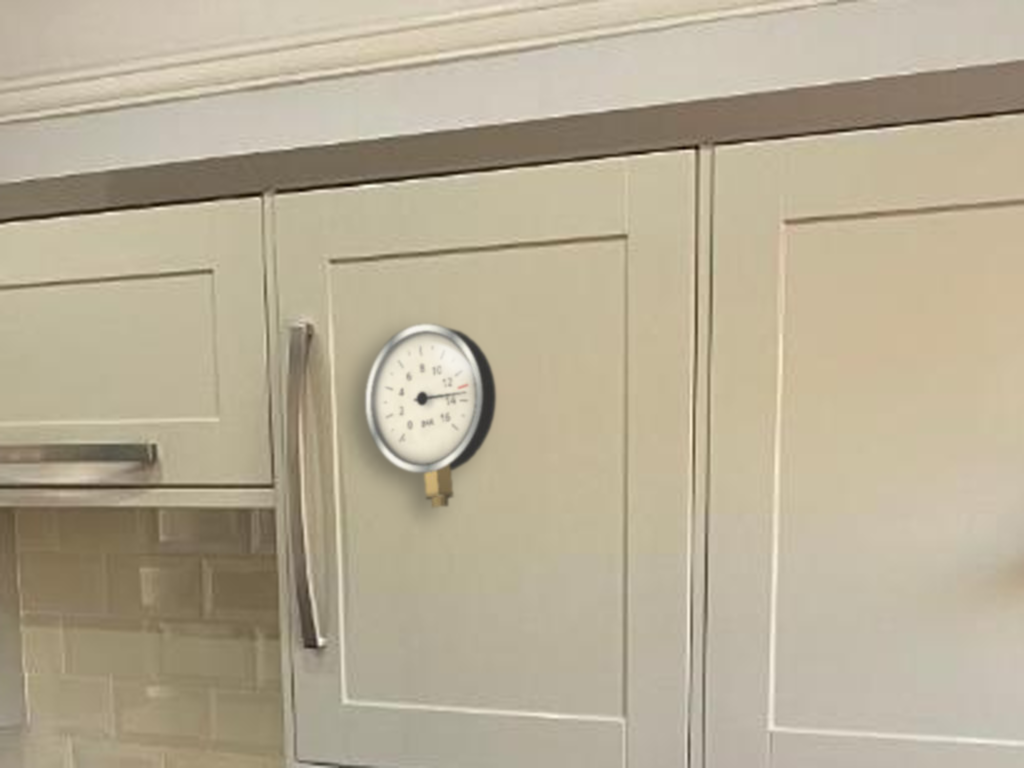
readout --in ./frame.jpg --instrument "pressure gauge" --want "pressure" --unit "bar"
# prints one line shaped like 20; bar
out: 13.5; bar
